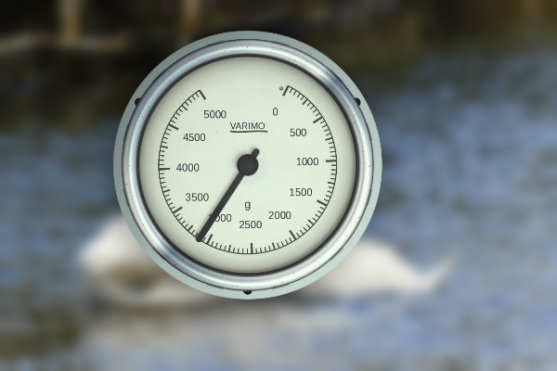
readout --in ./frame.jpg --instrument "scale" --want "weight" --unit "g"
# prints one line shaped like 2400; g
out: 3100; g
